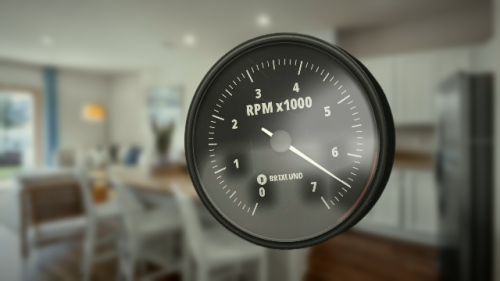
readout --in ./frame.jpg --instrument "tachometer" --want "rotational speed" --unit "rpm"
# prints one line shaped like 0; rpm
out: 6500; rpm
